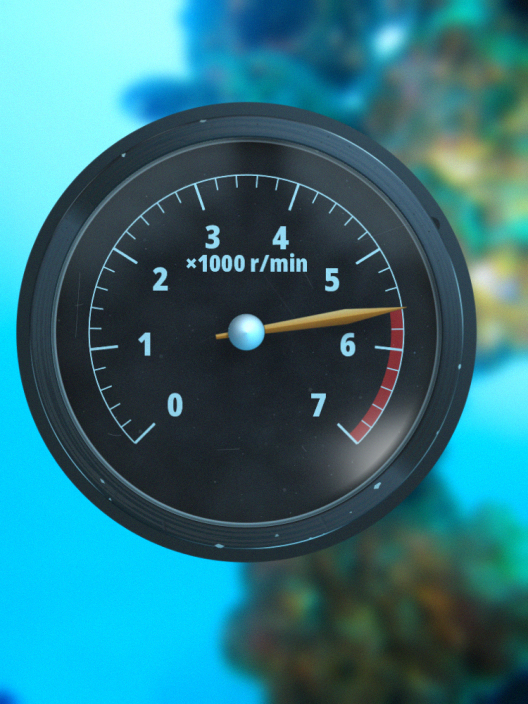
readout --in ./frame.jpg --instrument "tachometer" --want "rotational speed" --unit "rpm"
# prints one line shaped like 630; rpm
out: 5600; rpm
